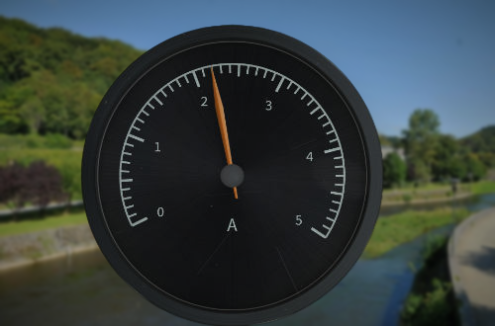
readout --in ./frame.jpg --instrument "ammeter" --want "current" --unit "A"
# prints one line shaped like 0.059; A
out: 2.2; A
